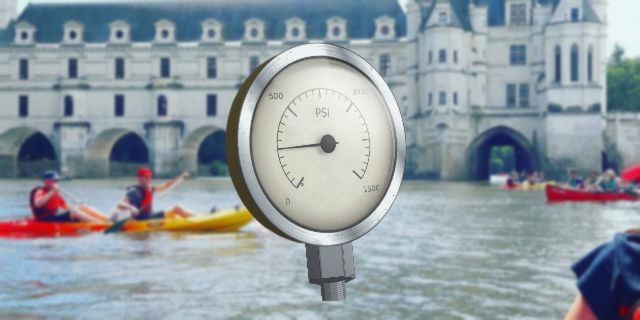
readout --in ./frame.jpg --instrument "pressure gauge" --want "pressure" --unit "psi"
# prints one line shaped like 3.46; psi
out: 250; psi
